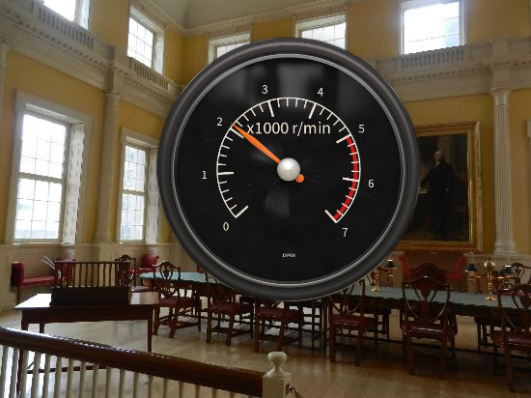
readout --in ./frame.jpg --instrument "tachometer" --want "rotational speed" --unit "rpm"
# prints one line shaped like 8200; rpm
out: 2100; rpm
